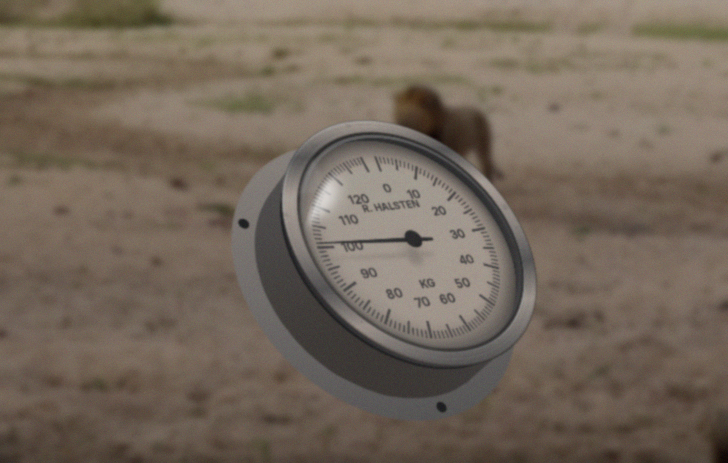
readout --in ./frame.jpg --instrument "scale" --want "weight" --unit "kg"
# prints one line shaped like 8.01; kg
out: 100; kg
